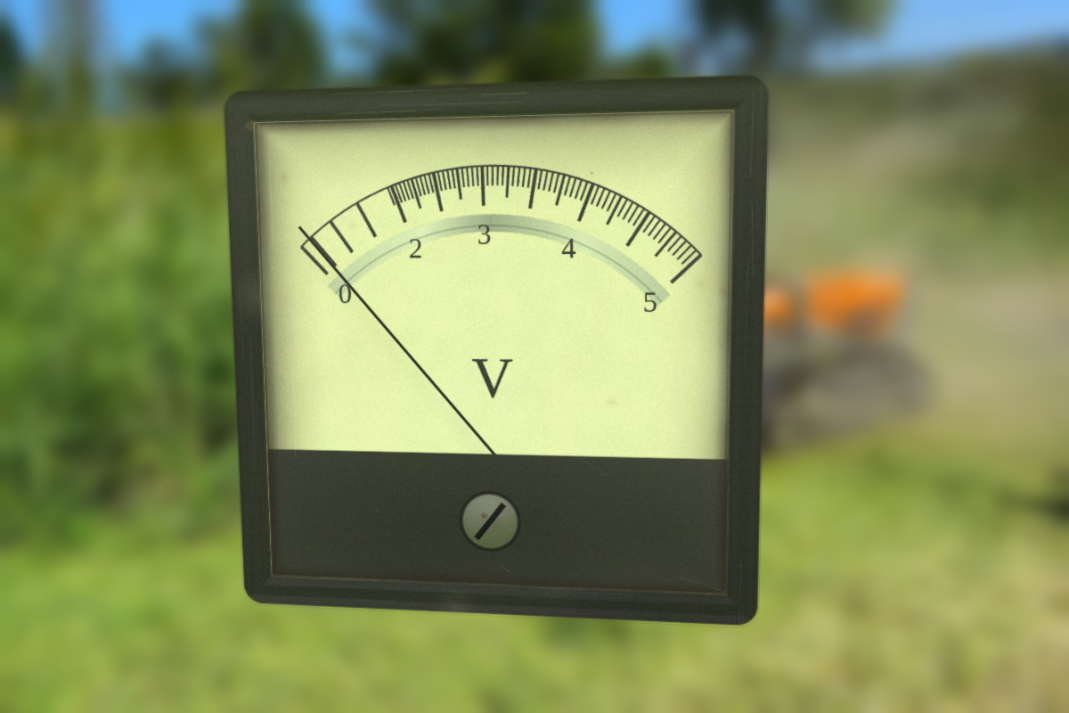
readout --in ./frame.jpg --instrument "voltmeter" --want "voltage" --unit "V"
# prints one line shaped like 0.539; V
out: 0.5; V
